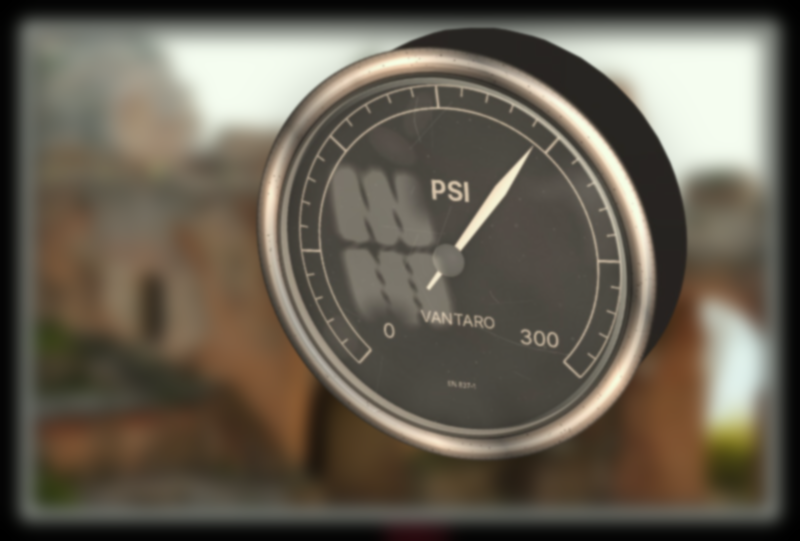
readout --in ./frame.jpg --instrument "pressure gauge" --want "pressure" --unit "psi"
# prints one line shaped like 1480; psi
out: 195; psi
